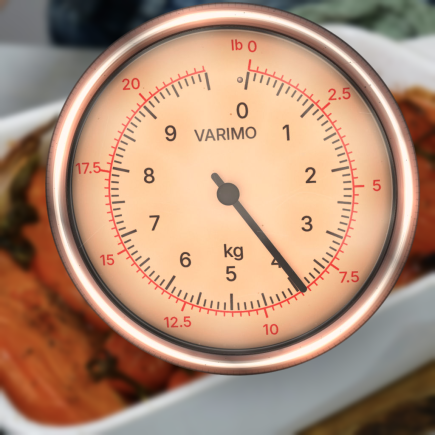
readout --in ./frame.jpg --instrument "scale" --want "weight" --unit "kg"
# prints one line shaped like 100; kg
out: 3.9; kg
